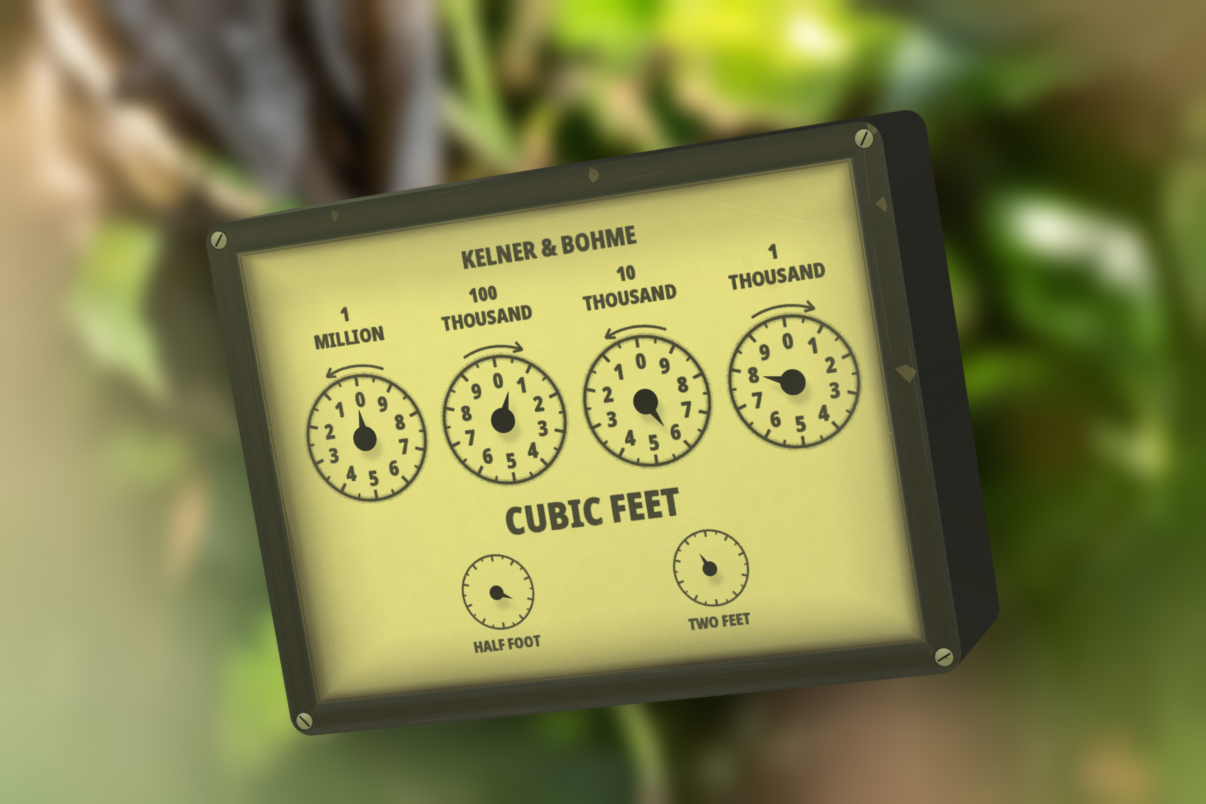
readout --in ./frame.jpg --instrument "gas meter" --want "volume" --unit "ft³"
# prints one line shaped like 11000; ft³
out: 5800; ft³
